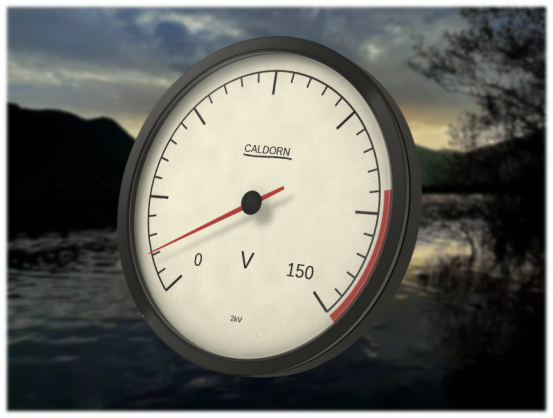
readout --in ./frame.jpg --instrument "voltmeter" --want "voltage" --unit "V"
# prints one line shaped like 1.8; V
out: 10; V
